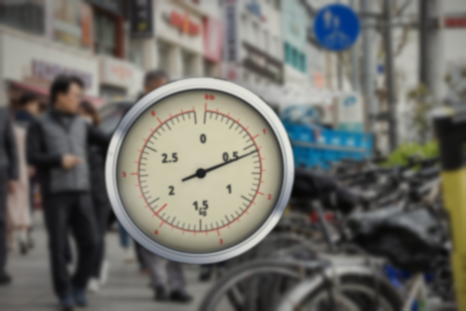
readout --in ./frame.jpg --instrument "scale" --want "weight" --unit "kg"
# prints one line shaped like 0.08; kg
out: 0.55; kg
